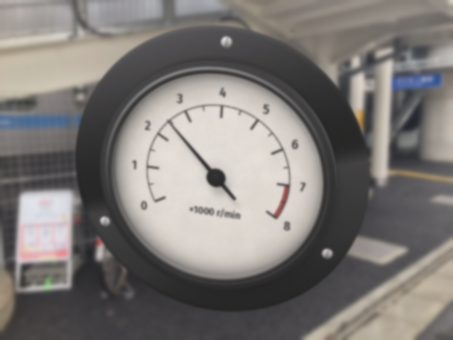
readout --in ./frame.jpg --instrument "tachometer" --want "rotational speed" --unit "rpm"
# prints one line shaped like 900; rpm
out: 2500; rpm
